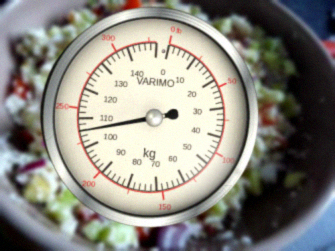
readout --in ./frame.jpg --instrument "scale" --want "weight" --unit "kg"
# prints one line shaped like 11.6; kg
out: 106; kg
